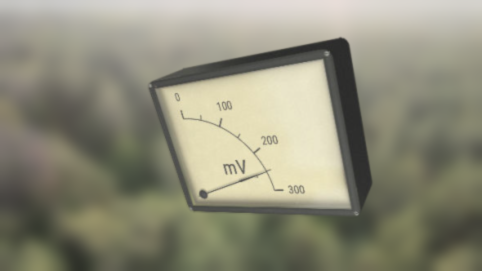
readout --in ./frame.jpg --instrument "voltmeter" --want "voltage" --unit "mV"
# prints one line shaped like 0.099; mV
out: 250; mV
